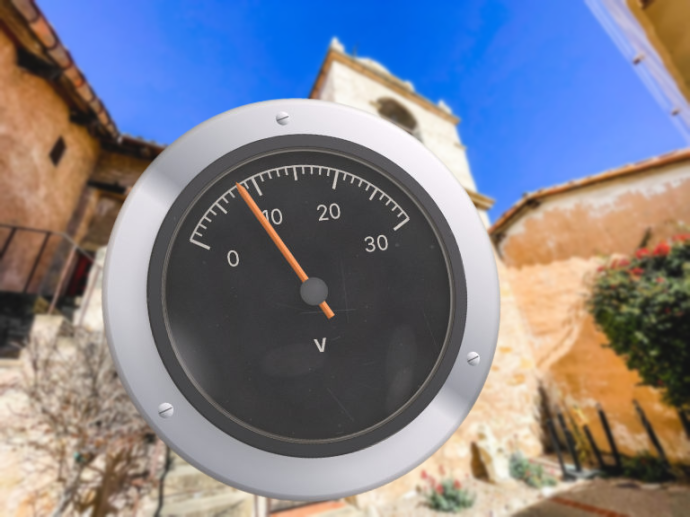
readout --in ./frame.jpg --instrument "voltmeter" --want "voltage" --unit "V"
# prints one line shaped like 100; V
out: 8; V
